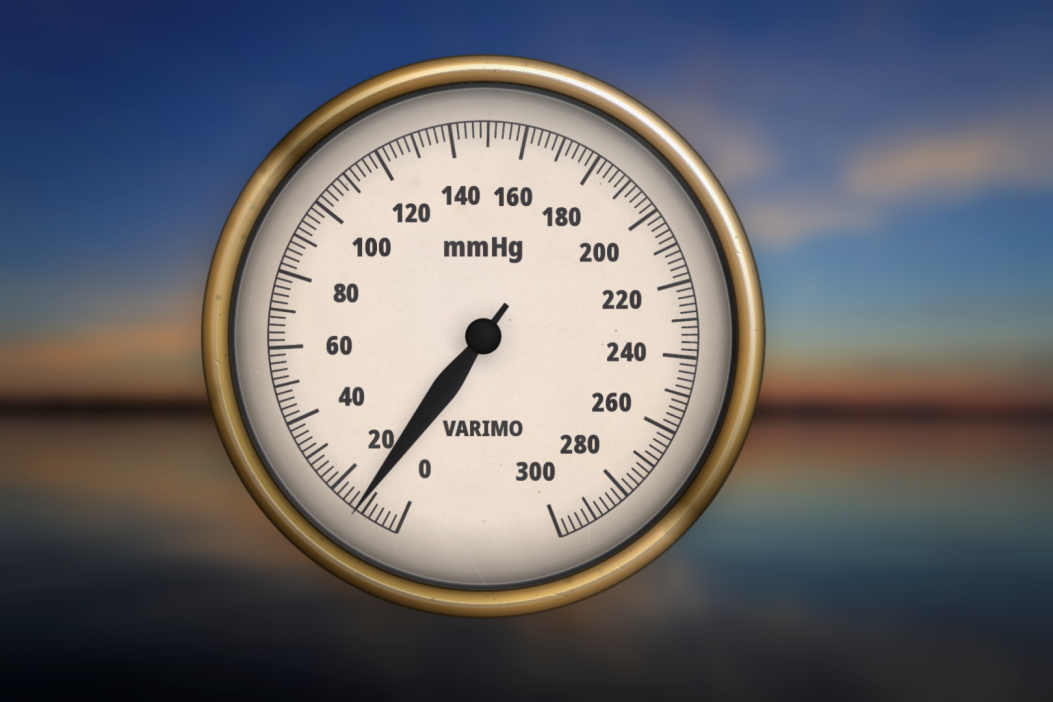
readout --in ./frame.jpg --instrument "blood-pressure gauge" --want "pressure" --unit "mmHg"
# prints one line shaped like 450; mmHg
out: 12; mmHg
